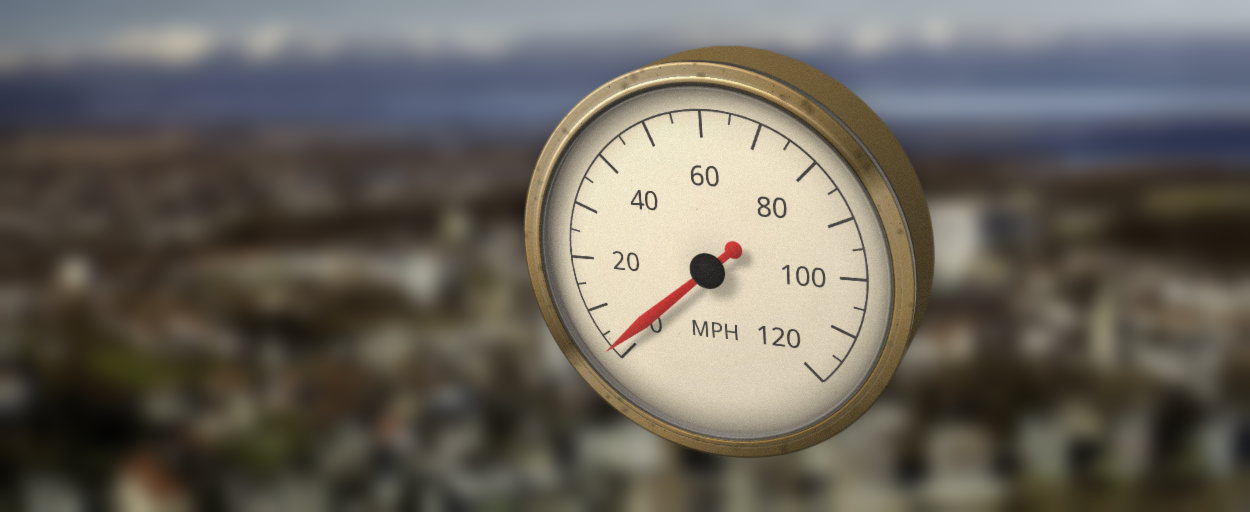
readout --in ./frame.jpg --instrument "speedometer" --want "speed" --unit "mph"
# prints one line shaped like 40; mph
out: 2.5; mph
